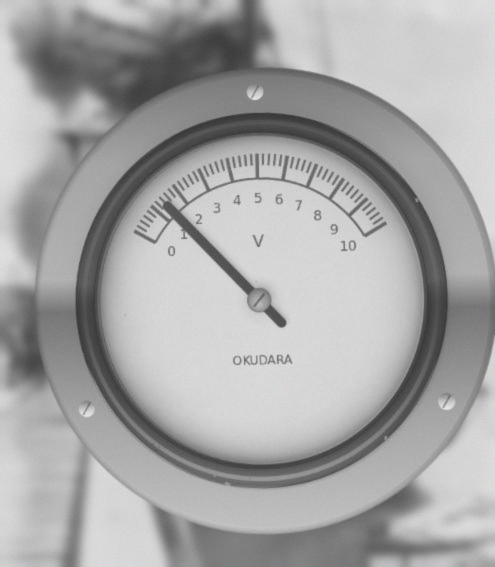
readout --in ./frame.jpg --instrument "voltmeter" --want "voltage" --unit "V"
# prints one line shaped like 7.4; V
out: 1.4; V
